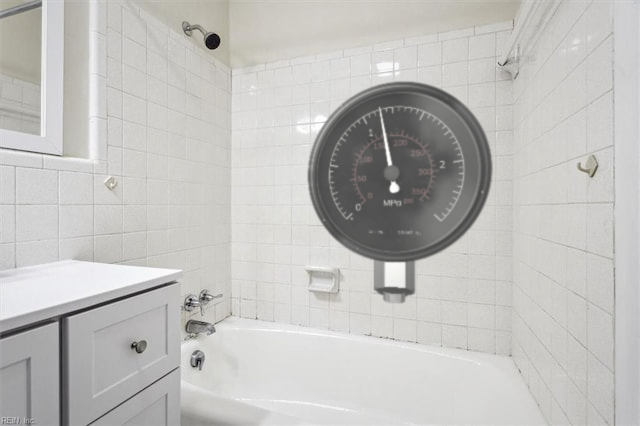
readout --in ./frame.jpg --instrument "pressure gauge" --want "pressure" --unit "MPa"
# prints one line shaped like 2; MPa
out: 1.15; MPa
